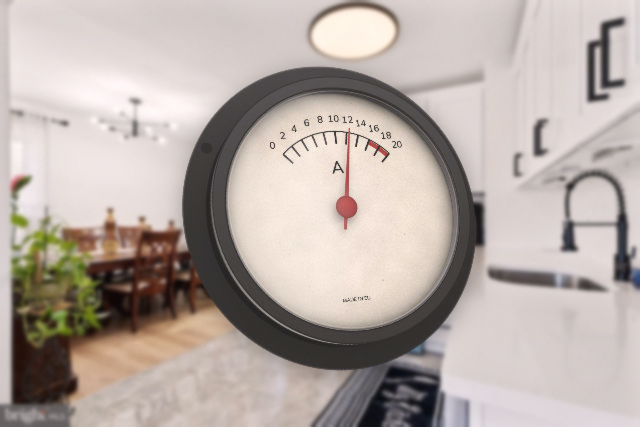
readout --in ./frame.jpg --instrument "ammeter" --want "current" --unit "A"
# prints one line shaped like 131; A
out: 12; A
